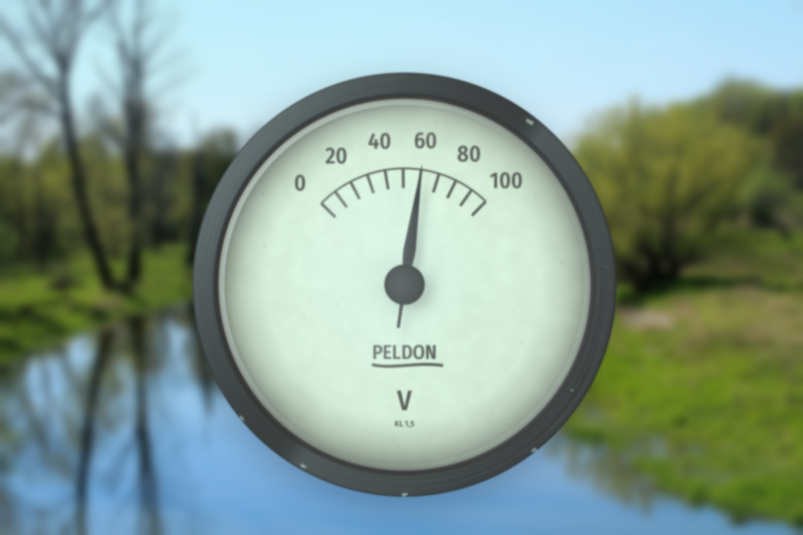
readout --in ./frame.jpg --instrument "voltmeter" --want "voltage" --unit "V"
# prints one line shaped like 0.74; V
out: 60; V
